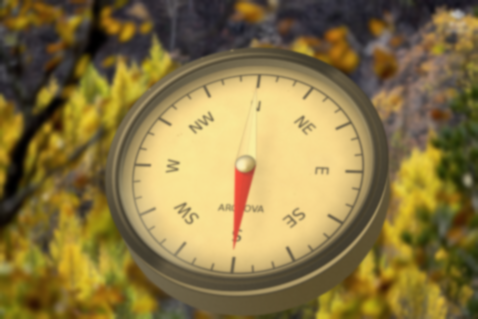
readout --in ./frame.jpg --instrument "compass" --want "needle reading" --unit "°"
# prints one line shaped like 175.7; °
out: 180; °
